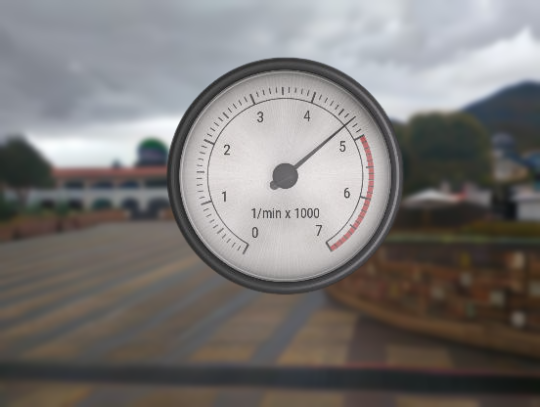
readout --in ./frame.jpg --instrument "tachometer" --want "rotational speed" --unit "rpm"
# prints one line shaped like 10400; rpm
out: 4700; rpm
